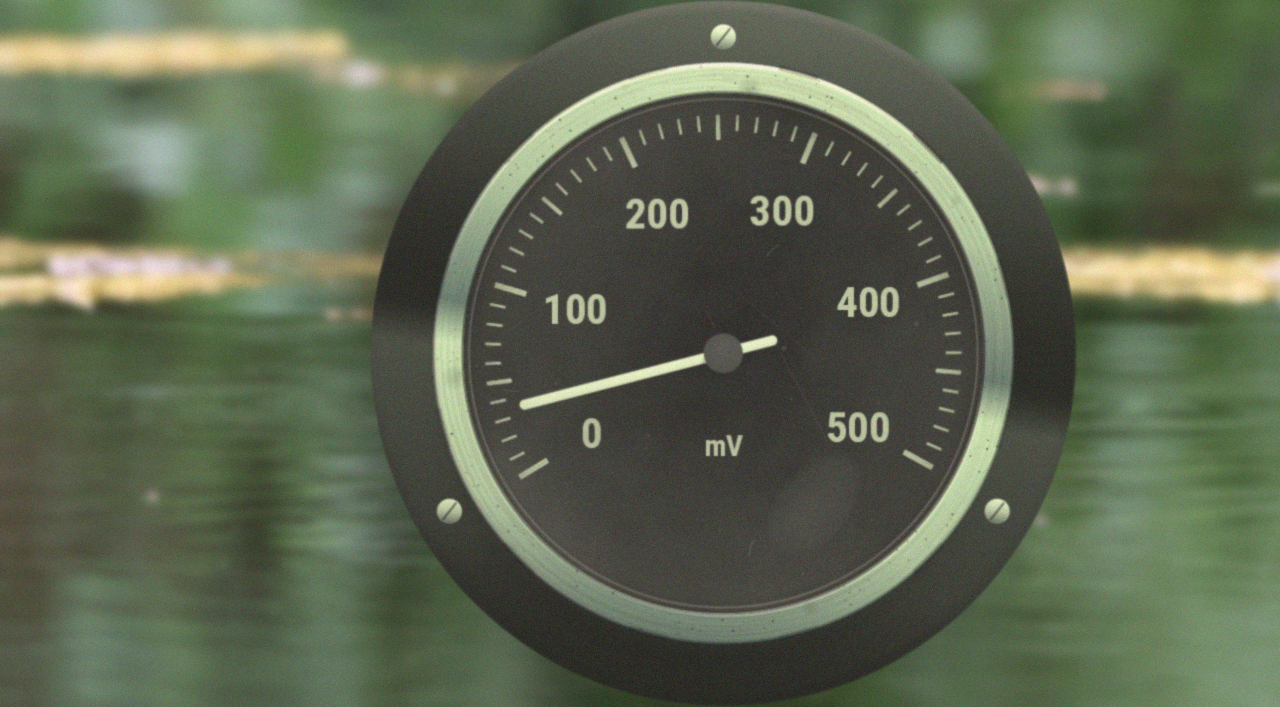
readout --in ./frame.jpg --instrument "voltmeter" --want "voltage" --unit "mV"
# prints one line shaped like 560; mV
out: 35; mV
